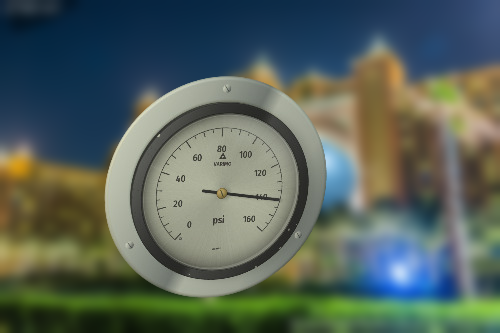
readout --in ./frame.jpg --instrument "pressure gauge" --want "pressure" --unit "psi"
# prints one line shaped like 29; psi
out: 140; psi
